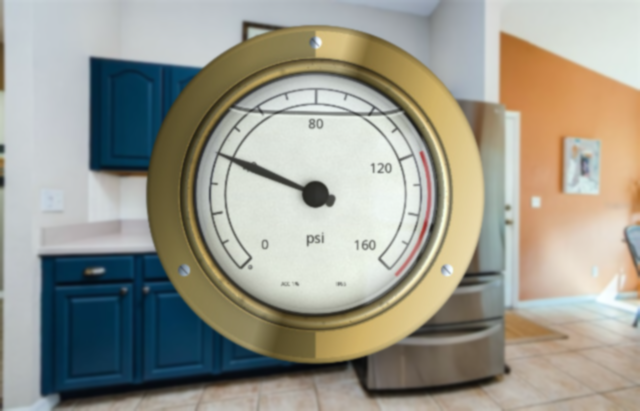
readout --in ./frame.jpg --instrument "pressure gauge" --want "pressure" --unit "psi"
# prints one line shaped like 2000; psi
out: 40; psi
